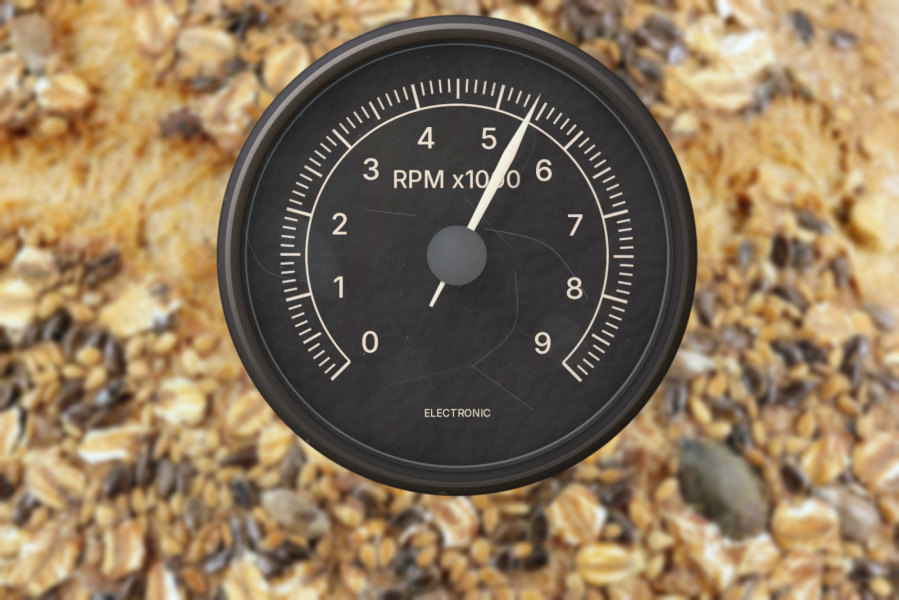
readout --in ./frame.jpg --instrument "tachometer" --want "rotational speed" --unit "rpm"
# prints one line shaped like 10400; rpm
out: 5400; rpm
